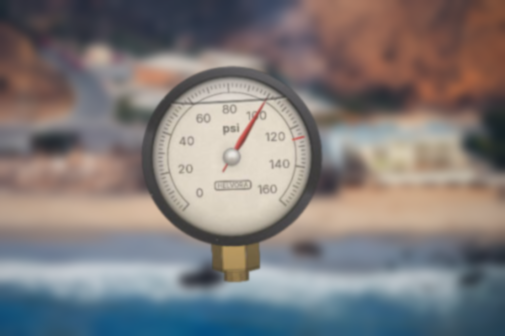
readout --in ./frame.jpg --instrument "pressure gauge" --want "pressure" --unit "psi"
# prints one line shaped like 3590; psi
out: 100; psi
